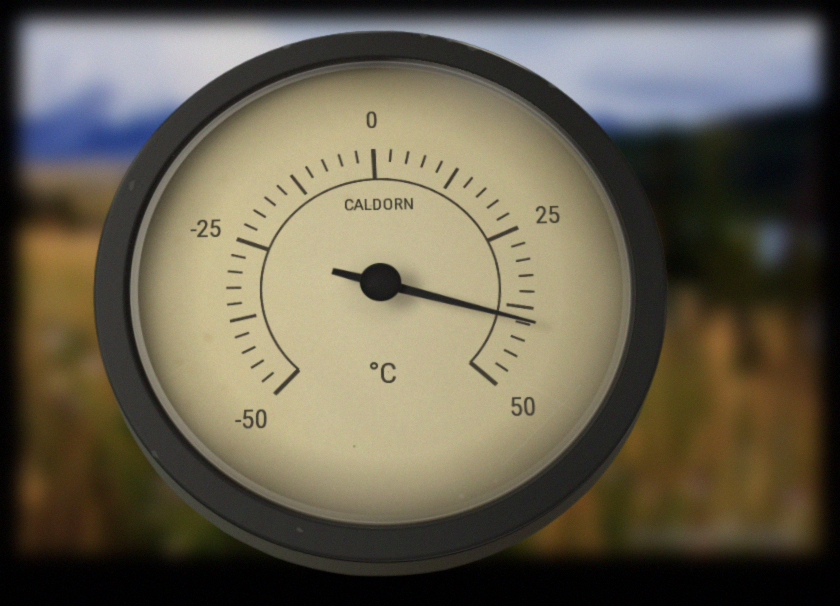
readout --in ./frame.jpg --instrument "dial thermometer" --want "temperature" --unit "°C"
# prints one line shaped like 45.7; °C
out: 40; °C
